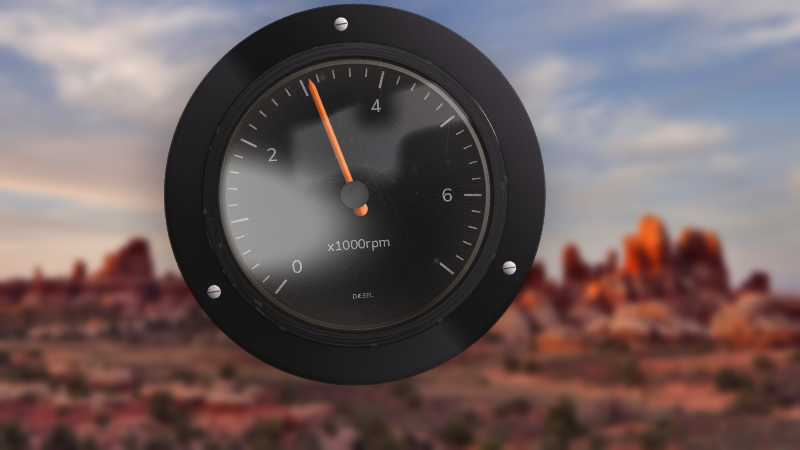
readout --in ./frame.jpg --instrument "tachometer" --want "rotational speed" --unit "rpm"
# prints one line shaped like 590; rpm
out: 3100; rpm
